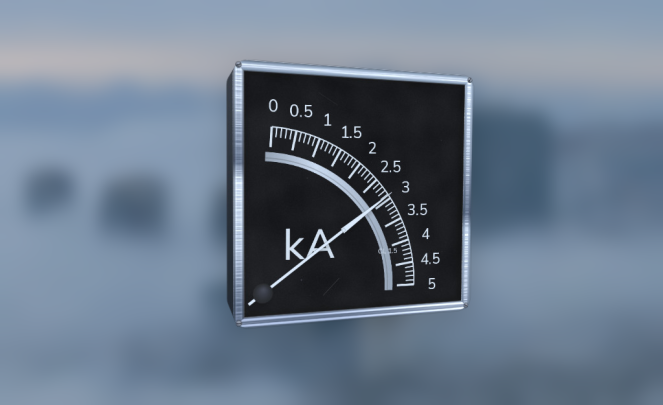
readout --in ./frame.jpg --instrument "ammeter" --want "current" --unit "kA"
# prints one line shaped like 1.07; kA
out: 2.9; kA
